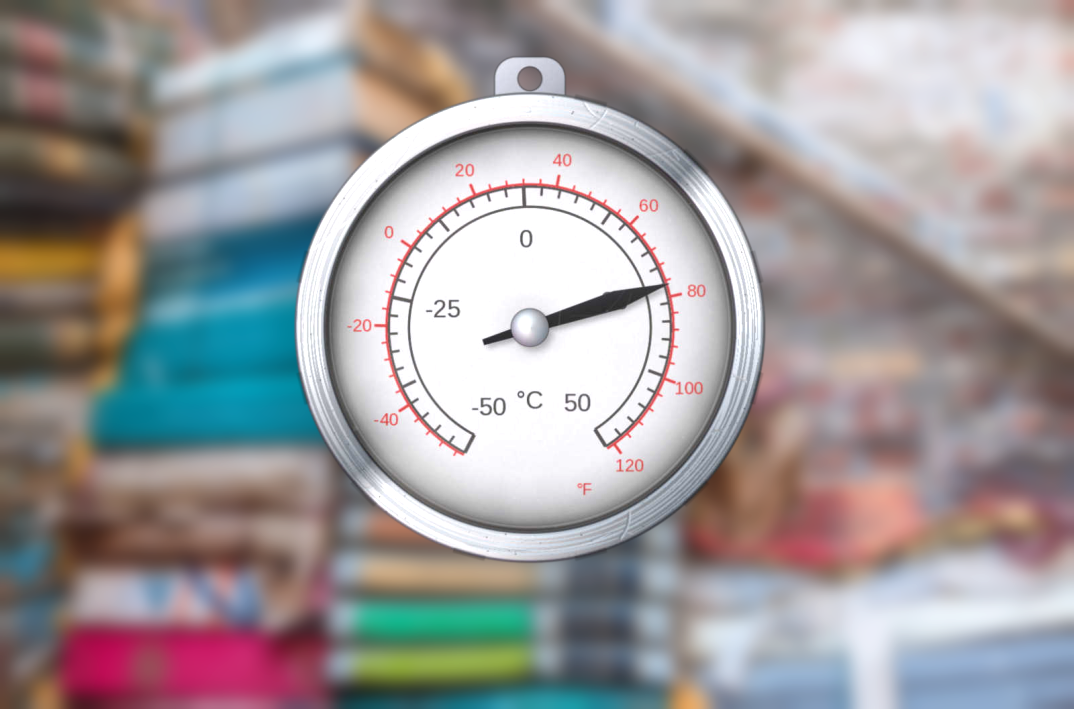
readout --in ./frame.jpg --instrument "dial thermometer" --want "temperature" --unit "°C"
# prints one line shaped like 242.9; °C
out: 25; °C
